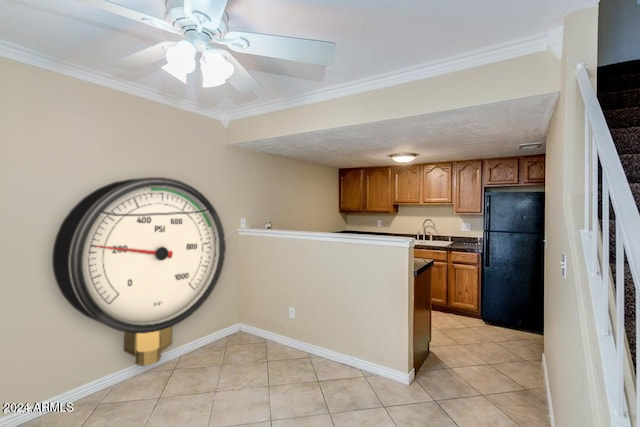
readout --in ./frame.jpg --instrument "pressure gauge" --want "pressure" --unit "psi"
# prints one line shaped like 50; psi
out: 200; psi
